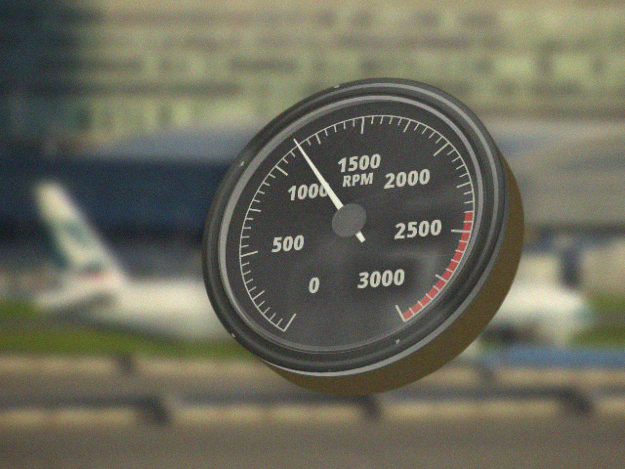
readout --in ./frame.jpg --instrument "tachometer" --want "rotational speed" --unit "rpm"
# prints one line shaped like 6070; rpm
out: 1150; rpm
